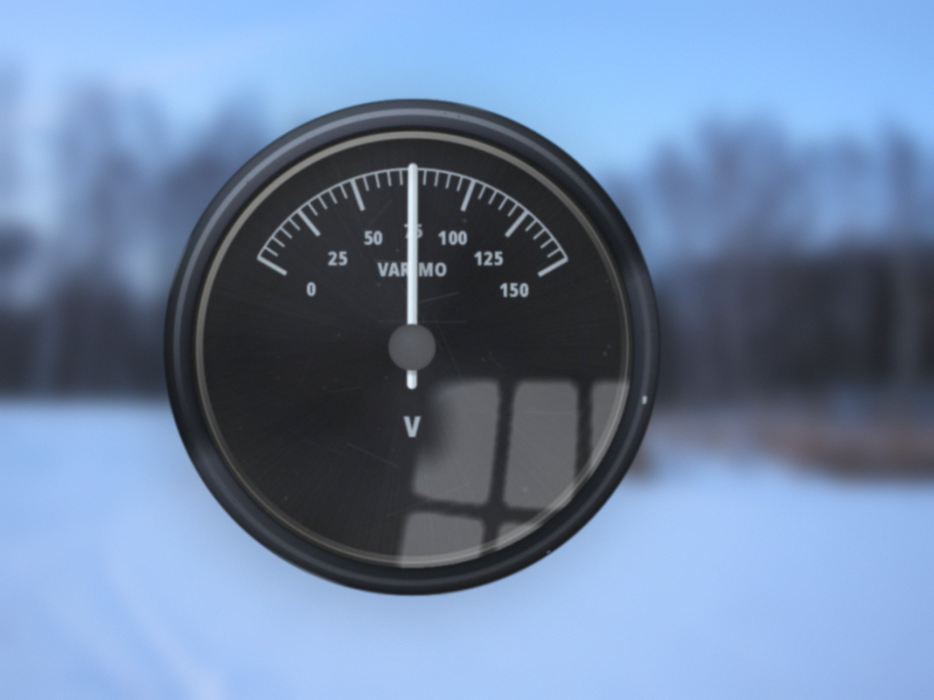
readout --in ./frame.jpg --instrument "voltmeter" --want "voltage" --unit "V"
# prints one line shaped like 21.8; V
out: 75; V
